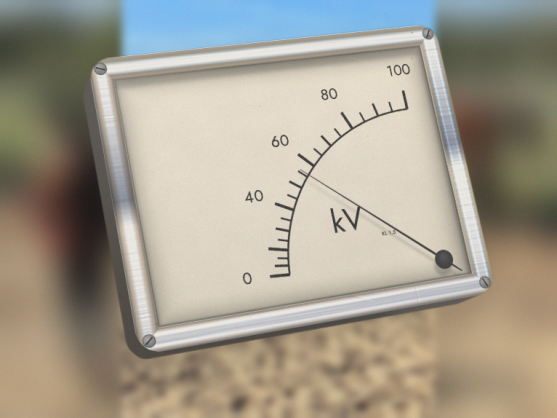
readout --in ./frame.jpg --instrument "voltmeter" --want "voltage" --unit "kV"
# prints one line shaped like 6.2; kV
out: 55; kV
